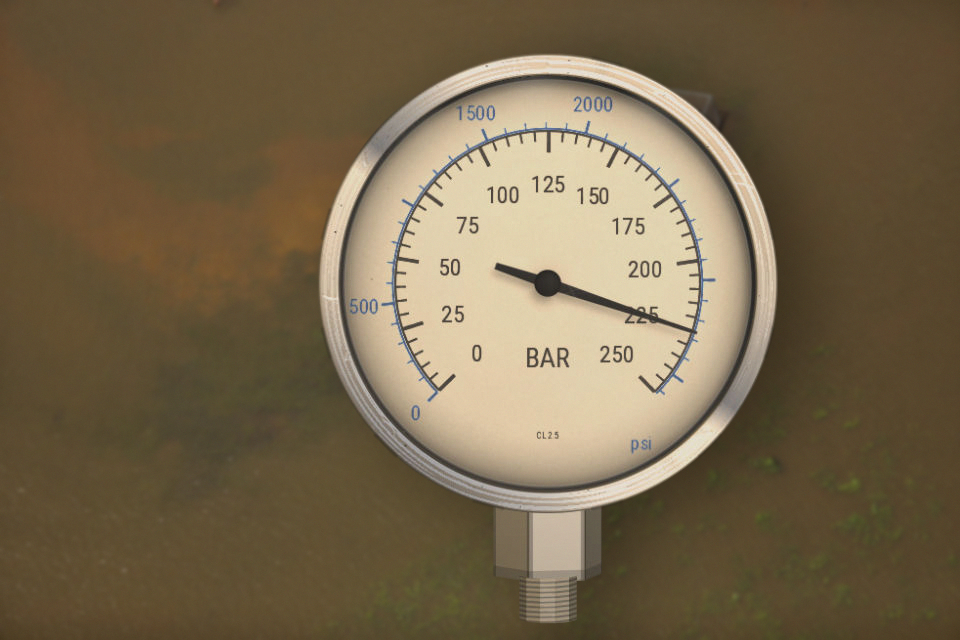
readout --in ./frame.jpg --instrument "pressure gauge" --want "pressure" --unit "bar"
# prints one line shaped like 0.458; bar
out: 225; bar
